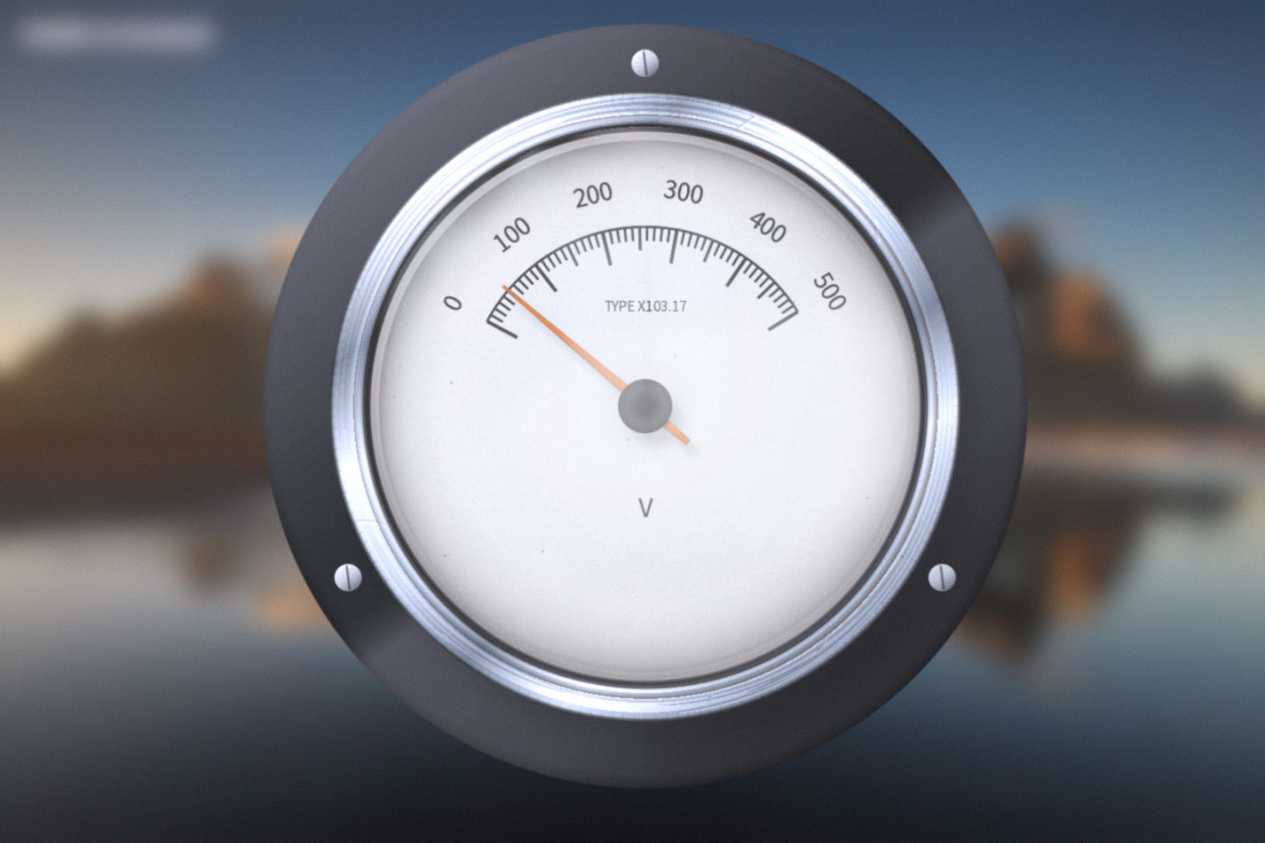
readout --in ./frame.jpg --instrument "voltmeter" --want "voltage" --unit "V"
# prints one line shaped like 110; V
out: 50; V
